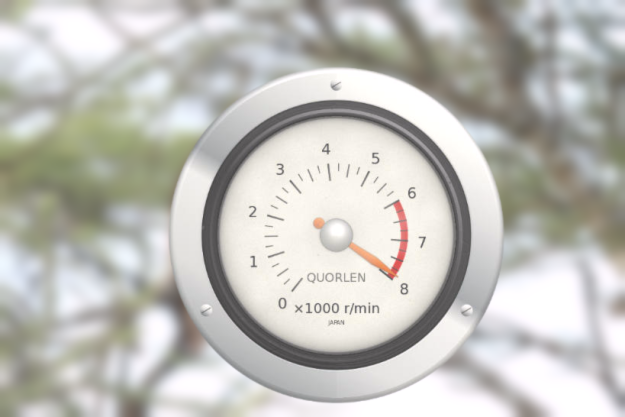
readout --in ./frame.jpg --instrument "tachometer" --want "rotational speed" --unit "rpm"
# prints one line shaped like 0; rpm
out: 7875; rpm
